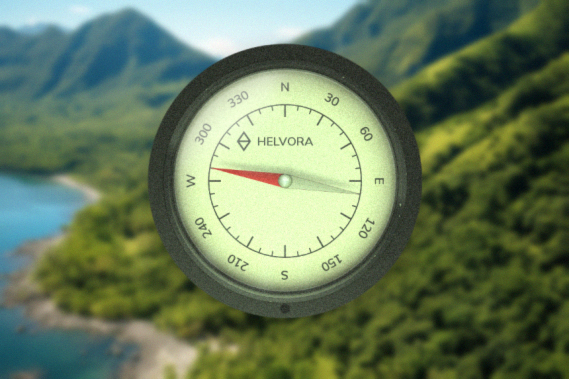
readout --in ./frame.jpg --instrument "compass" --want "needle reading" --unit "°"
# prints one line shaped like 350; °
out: 280; °
